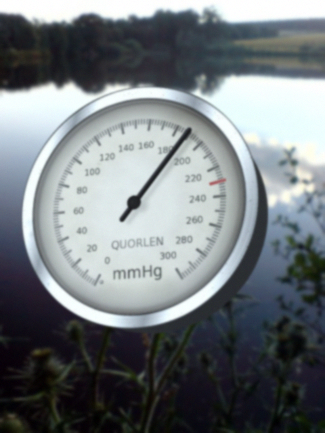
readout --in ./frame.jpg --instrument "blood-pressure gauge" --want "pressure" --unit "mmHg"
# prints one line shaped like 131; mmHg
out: 190; mmHg
